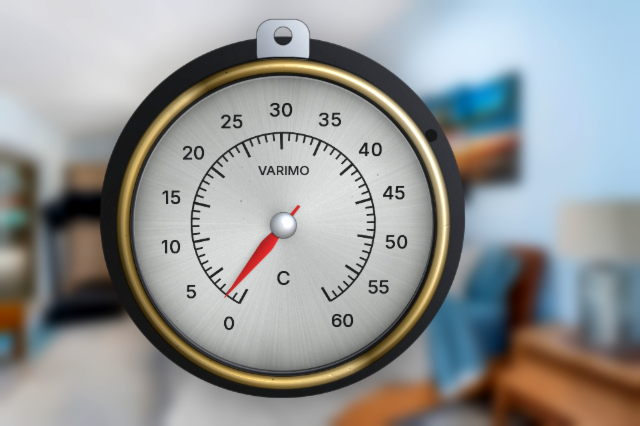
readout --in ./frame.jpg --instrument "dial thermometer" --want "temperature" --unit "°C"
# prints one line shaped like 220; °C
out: 2; °C
